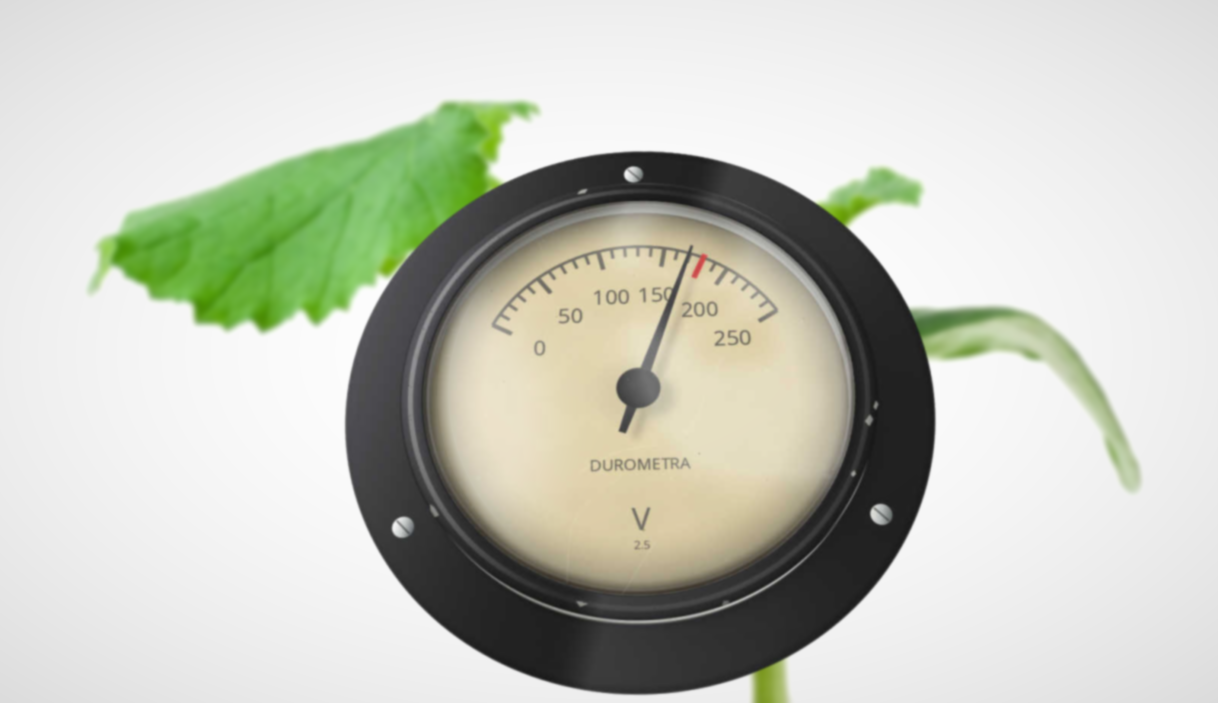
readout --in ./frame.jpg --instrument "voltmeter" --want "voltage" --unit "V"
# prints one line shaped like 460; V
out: 170; V
